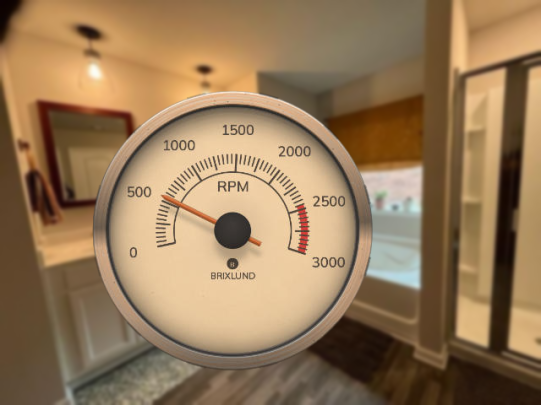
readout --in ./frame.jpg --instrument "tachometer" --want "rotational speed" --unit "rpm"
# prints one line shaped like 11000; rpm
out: 550; rpm
